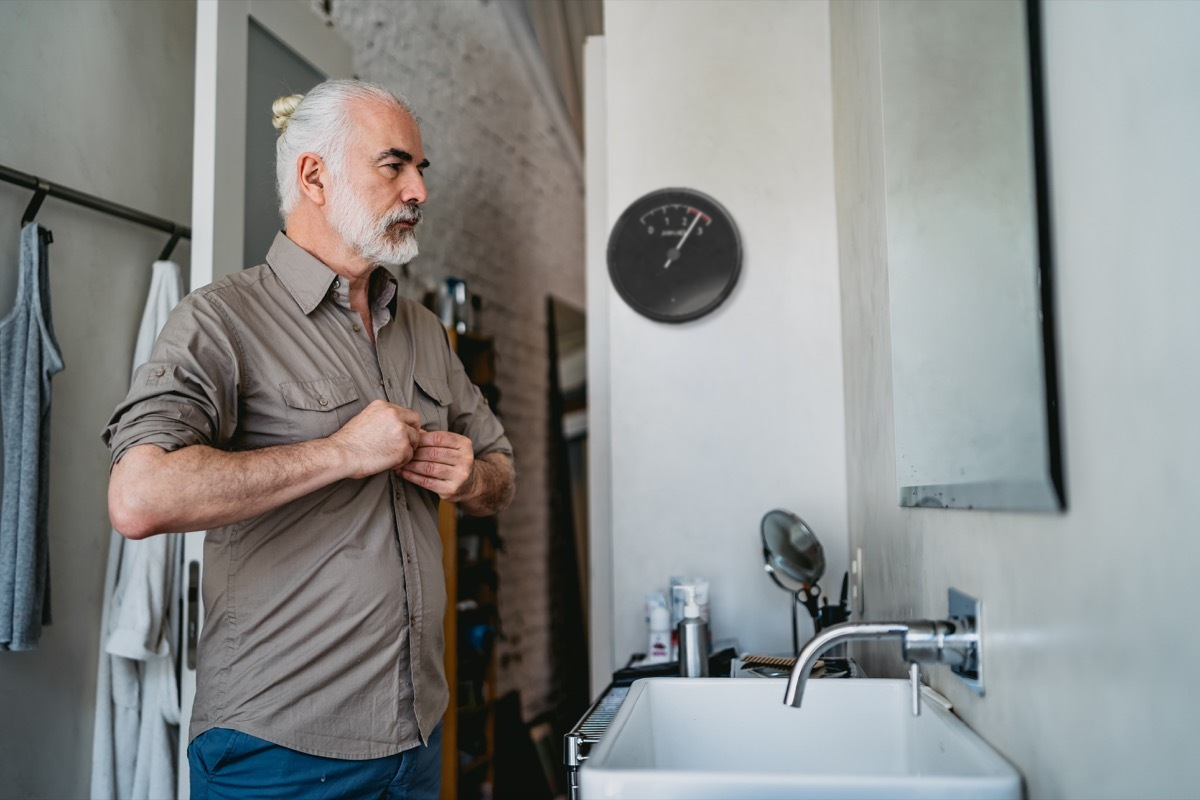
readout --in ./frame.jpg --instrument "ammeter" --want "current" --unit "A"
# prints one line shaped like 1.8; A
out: 2.5; A
